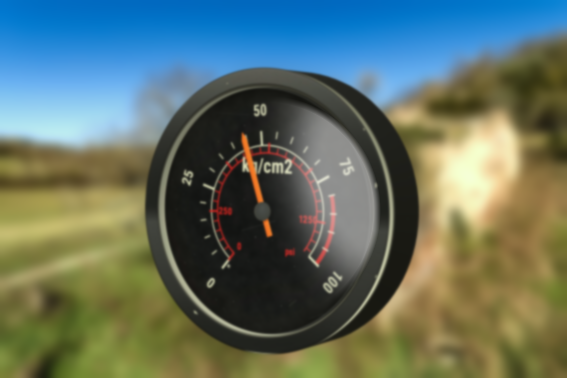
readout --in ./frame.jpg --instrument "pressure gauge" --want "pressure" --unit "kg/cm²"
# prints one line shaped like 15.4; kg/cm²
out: 45; kg/cm²
